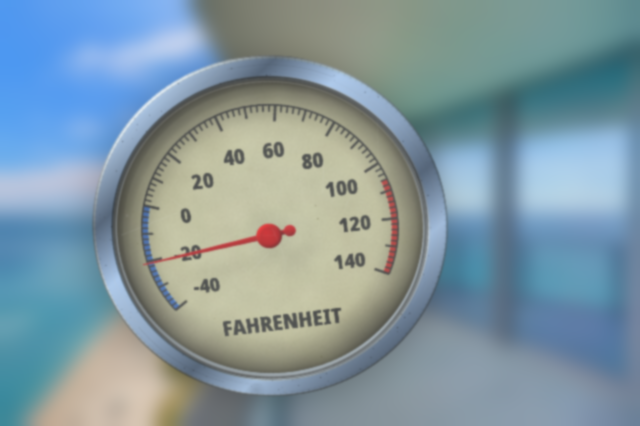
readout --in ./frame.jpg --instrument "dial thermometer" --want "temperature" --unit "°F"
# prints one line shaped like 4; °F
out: -20; °F
